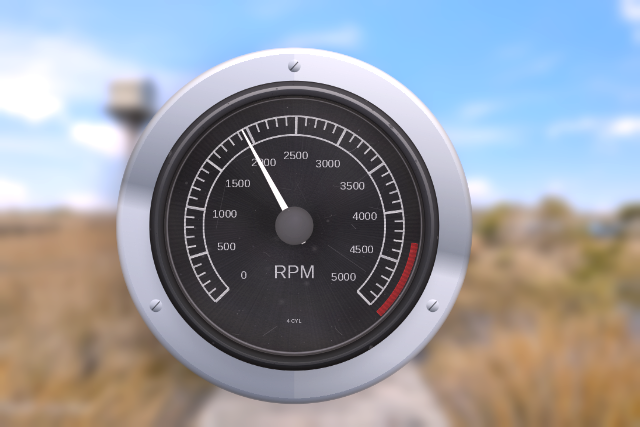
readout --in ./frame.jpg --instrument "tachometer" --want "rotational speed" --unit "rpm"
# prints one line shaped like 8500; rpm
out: 1950; rpm
